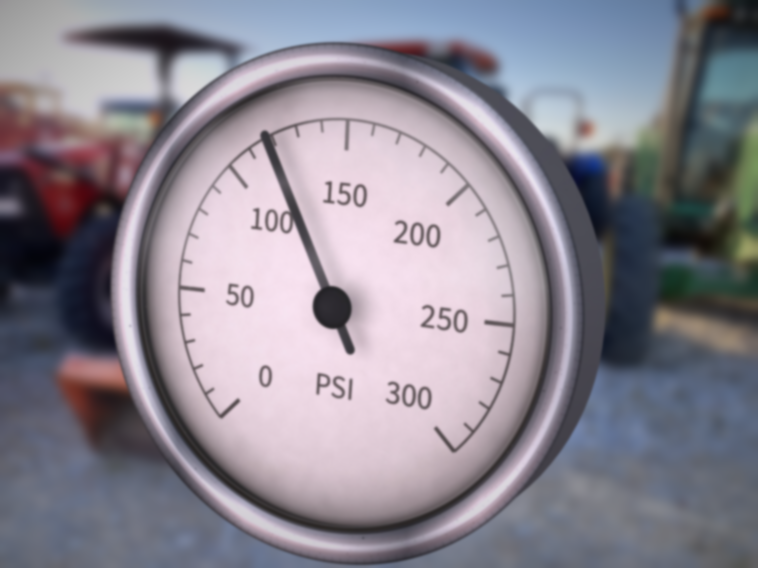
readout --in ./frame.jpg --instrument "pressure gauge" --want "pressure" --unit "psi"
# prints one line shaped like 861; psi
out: 120; psi
